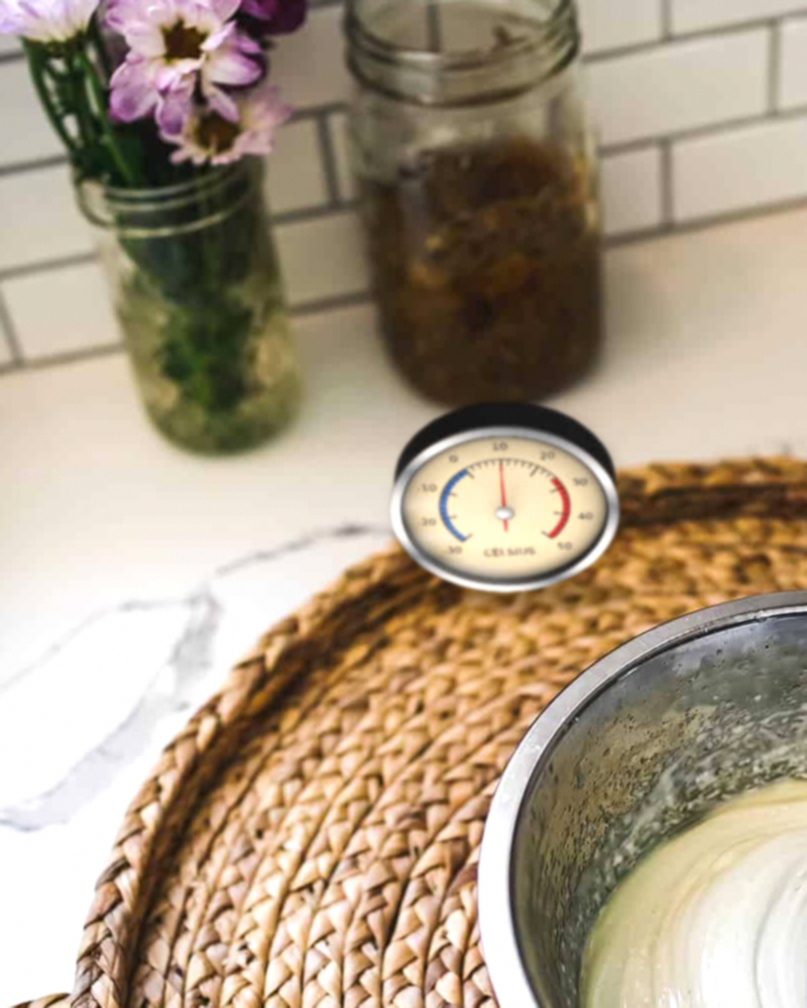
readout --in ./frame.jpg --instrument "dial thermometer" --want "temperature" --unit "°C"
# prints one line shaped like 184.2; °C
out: 10; °C
